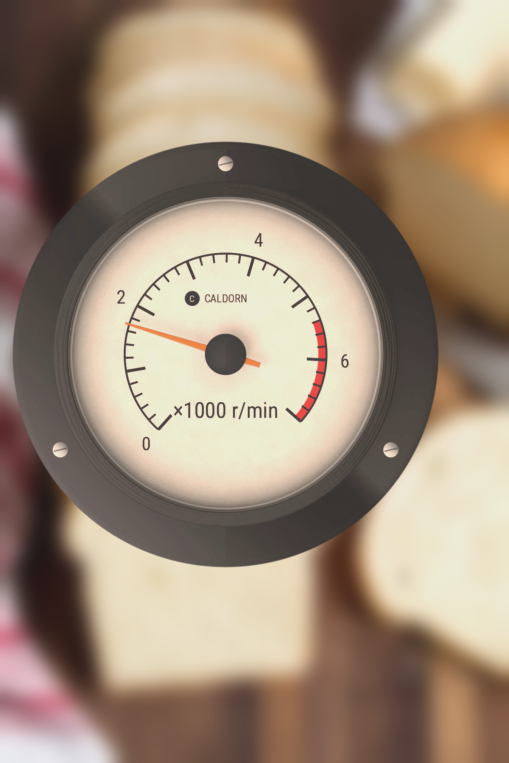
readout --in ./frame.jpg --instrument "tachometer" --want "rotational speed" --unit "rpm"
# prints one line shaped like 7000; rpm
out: 1700; rpm
